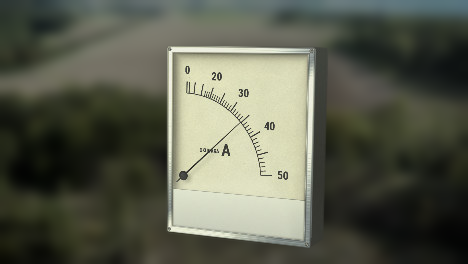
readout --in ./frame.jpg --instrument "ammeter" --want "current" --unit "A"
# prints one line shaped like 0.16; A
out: 35; A
